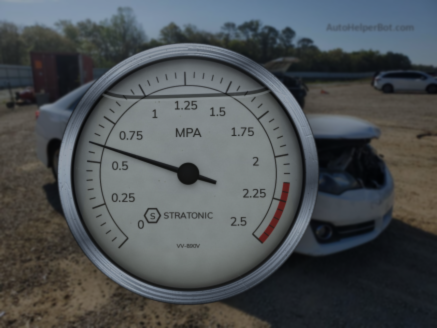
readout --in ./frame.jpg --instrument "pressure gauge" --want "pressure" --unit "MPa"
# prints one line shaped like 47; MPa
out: 0.6; MPa
